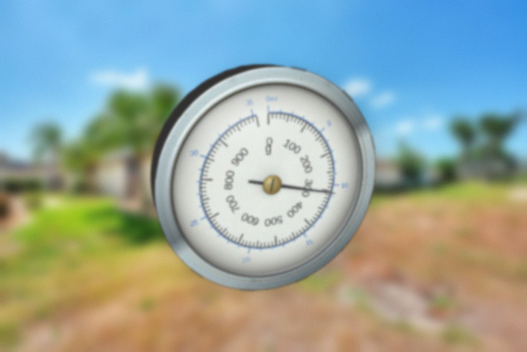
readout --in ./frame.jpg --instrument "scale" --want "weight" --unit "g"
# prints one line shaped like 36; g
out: 300; g
